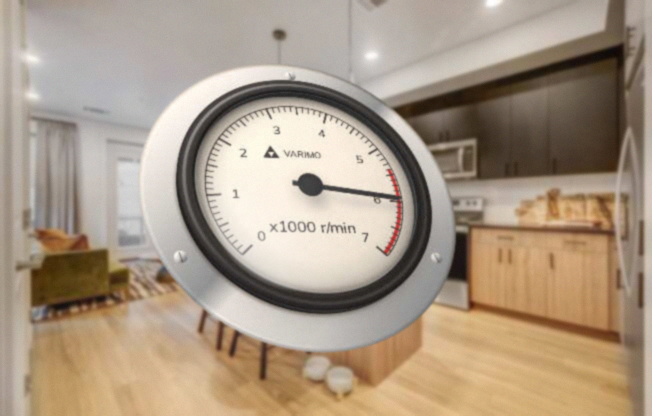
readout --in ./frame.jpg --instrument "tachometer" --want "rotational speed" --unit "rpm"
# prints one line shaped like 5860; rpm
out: 6000; rpm
